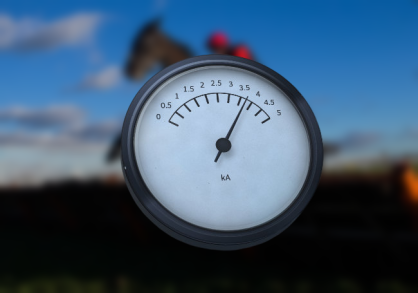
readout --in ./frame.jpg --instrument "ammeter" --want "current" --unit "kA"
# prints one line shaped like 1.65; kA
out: 3.75; kA
